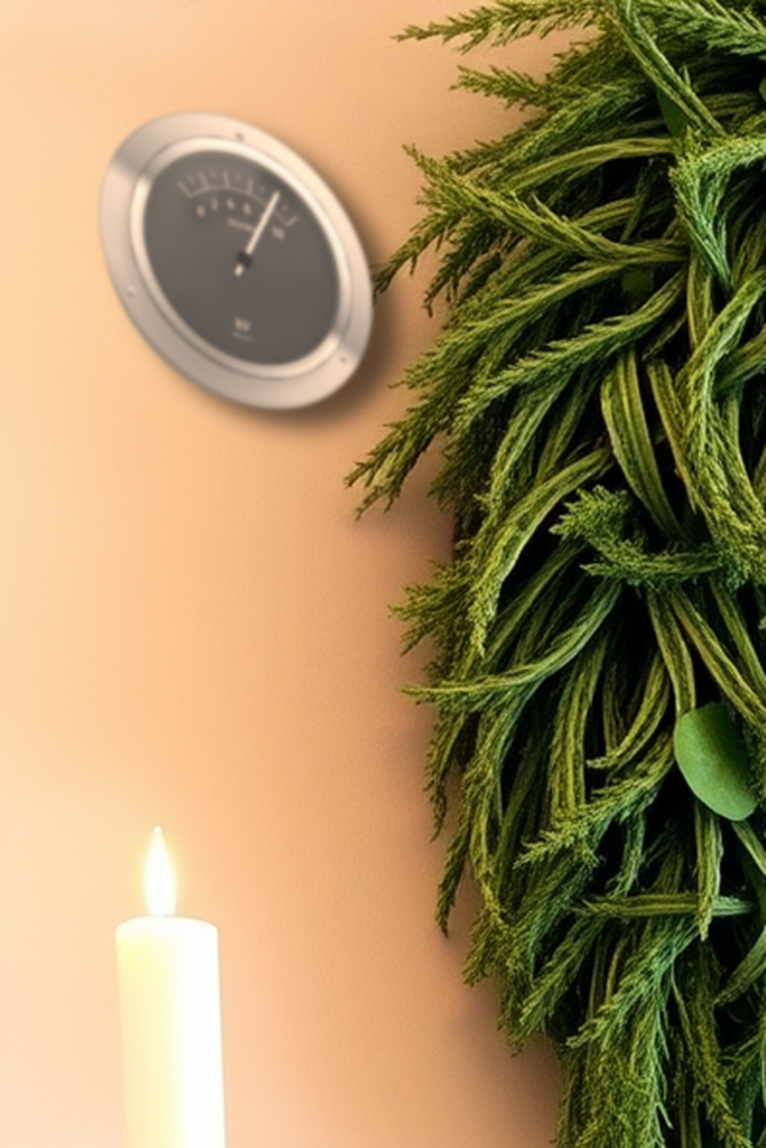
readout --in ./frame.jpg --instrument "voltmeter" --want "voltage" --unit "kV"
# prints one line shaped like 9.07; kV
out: 8; kV
